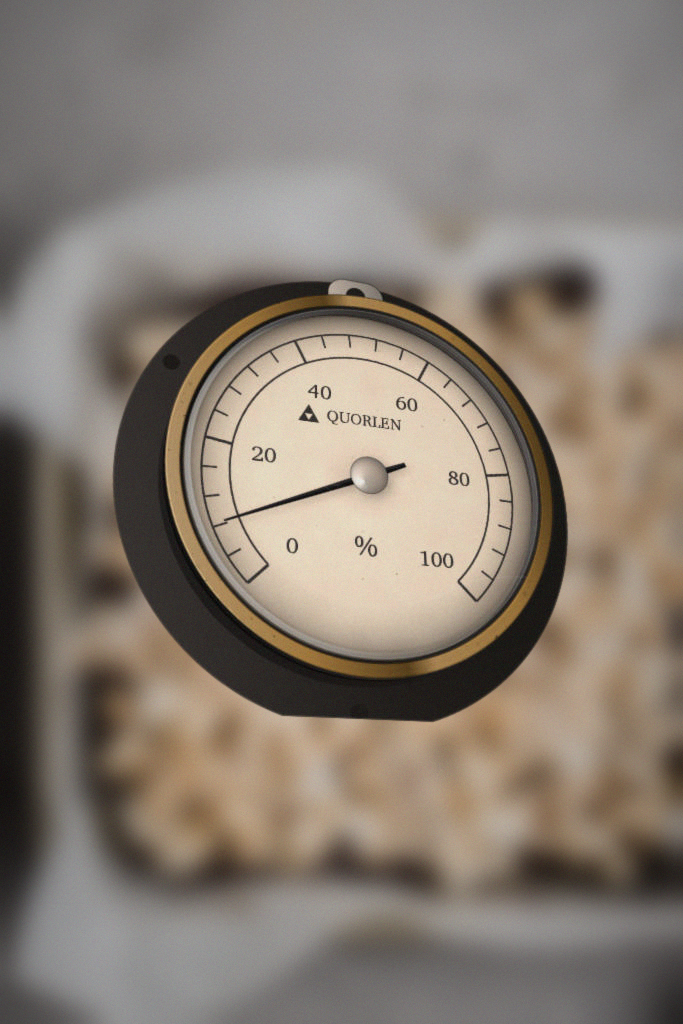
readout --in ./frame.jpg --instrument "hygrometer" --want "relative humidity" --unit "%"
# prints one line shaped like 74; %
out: 8; %
